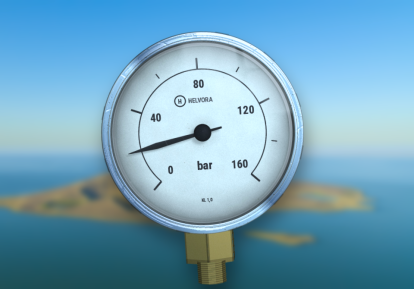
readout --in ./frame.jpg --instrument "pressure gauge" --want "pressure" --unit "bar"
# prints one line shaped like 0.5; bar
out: 20; bar
